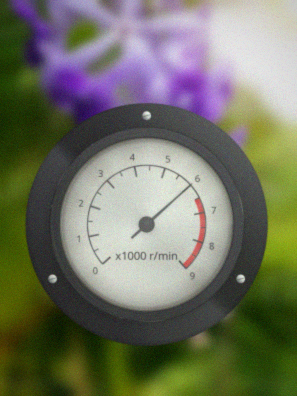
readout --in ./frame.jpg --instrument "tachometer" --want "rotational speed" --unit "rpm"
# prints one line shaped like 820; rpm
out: 6000; rpm
